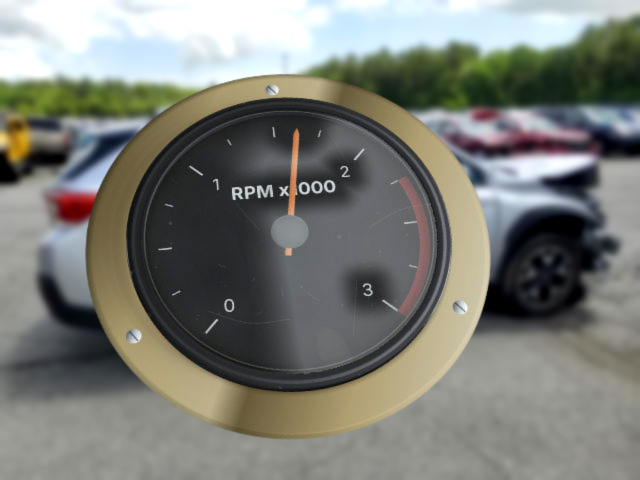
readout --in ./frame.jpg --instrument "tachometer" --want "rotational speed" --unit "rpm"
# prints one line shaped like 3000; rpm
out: 1625; rpm
